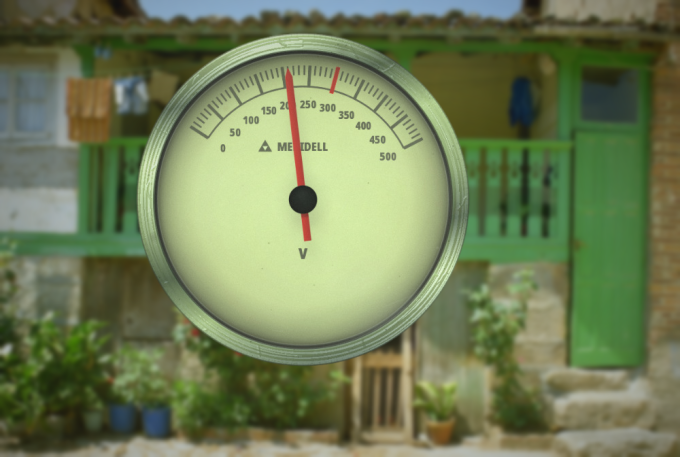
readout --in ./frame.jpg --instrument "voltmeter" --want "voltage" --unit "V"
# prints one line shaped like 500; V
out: 210; V
